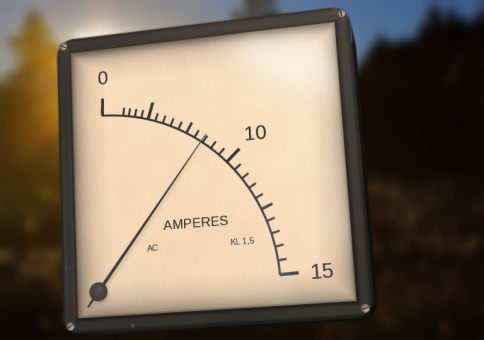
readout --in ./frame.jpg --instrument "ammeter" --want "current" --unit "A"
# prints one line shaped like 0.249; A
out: 8.5; A
